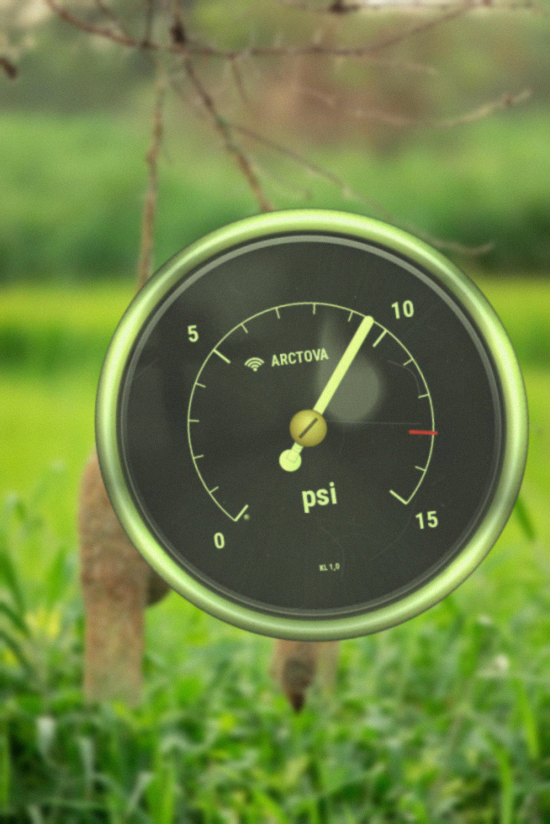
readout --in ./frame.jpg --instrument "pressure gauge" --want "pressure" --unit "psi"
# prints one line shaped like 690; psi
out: 9.5; psi
